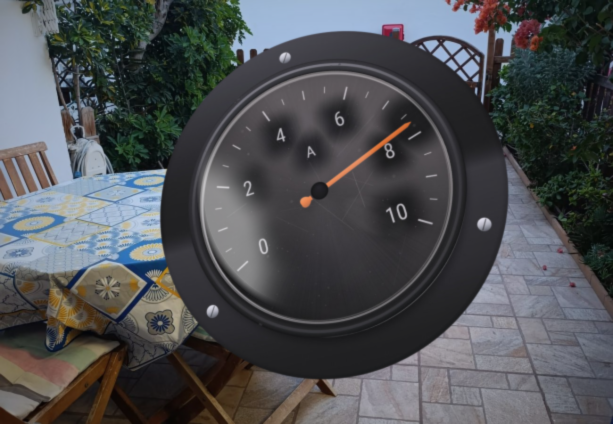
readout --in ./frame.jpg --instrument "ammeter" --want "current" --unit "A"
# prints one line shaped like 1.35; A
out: 7.75; A
